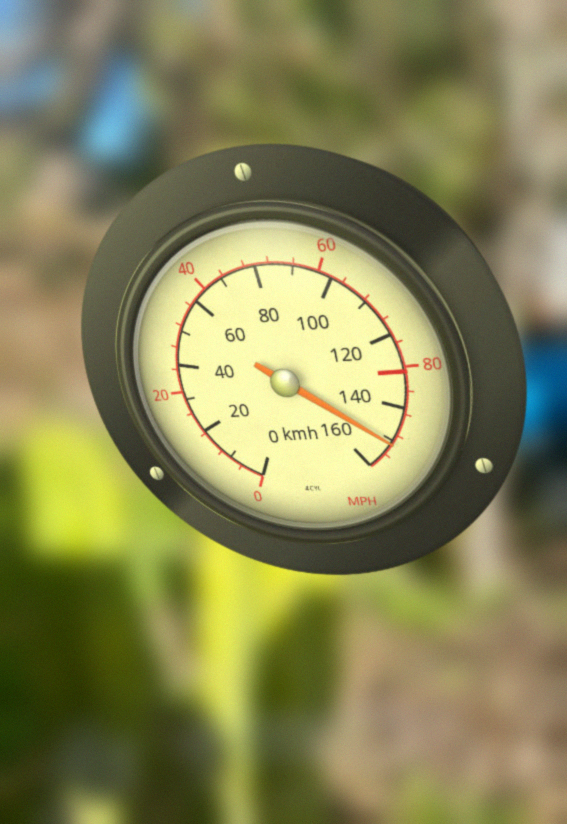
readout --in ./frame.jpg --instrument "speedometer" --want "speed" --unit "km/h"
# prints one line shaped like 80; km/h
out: 150; km/h
